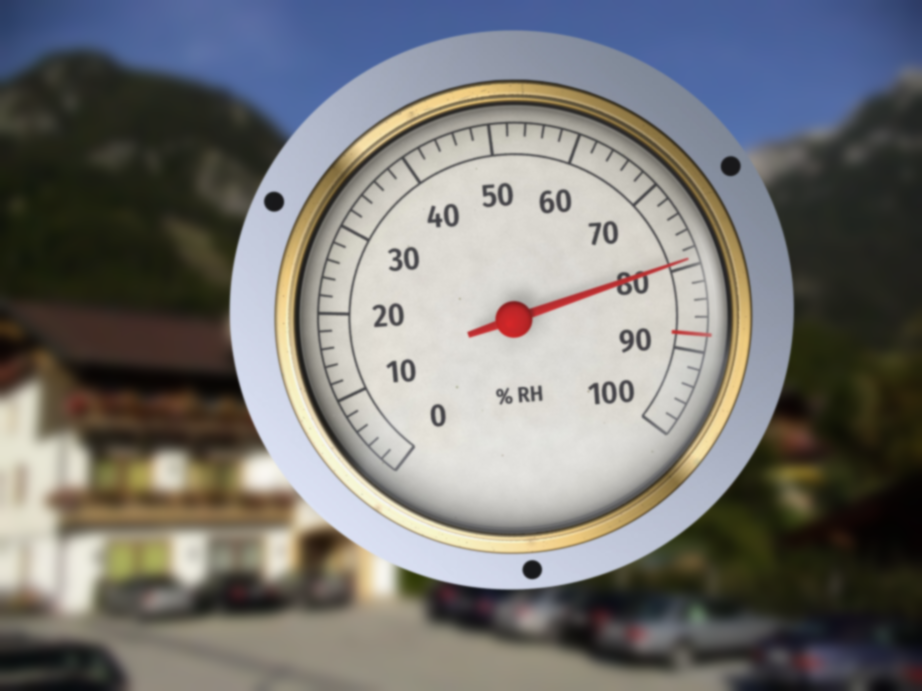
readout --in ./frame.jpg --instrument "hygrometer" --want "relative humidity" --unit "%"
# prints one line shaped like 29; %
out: 79; %
